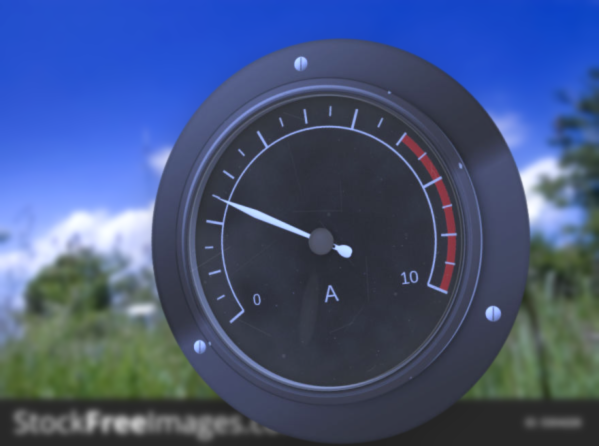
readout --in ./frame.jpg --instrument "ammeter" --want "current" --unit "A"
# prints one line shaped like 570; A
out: 2.5; A
